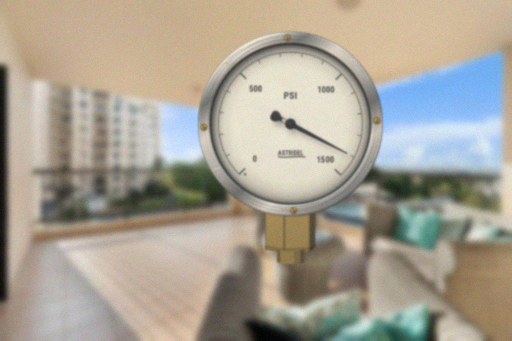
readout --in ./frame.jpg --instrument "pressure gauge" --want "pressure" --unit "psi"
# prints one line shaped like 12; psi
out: 1400; psi
